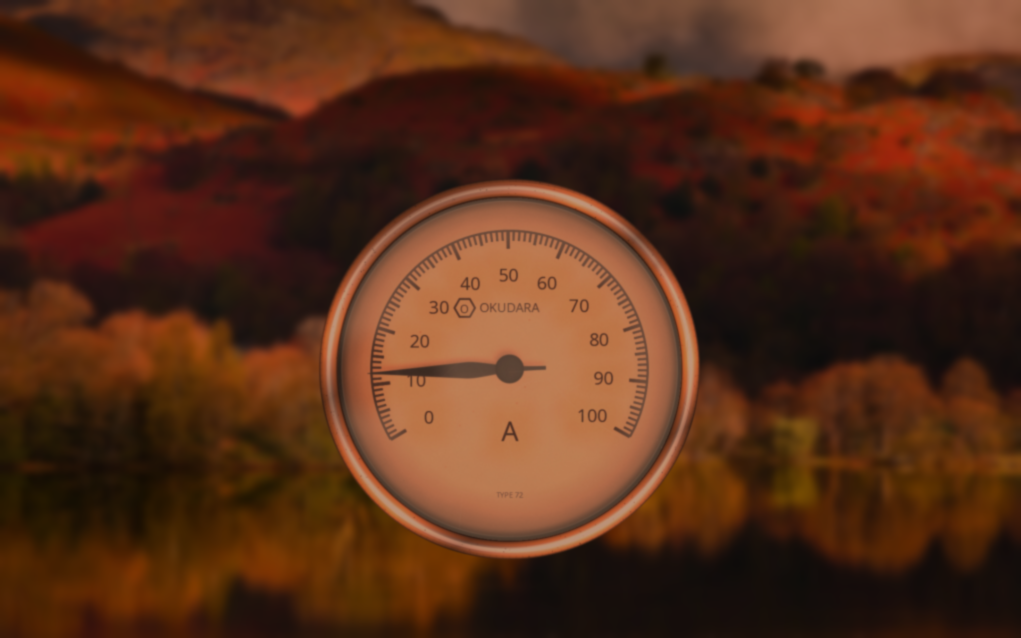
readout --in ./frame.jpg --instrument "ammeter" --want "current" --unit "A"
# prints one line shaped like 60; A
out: 12; A
